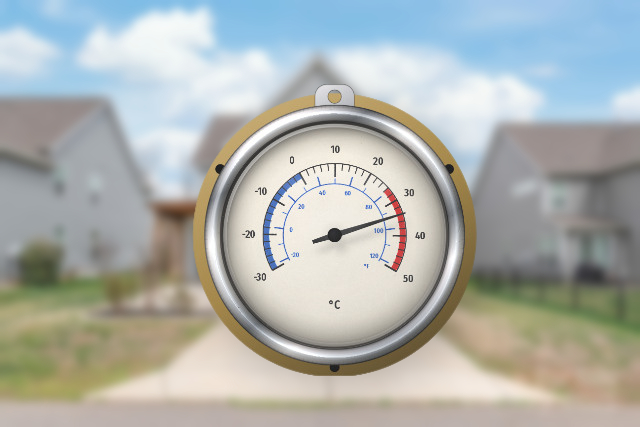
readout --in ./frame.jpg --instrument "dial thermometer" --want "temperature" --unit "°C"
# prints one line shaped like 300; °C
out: 34; °C
